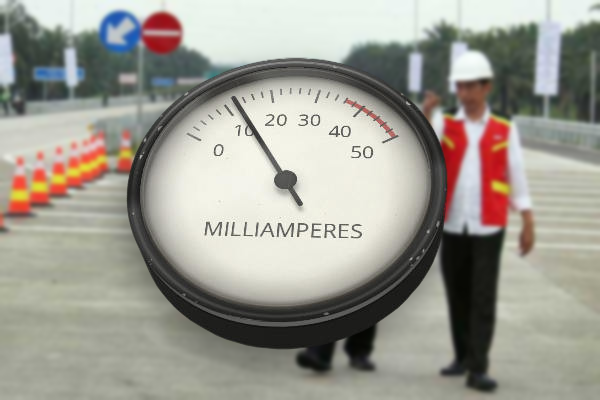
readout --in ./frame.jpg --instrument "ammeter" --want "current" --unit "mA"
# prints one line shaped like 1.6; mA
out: 12; mA
